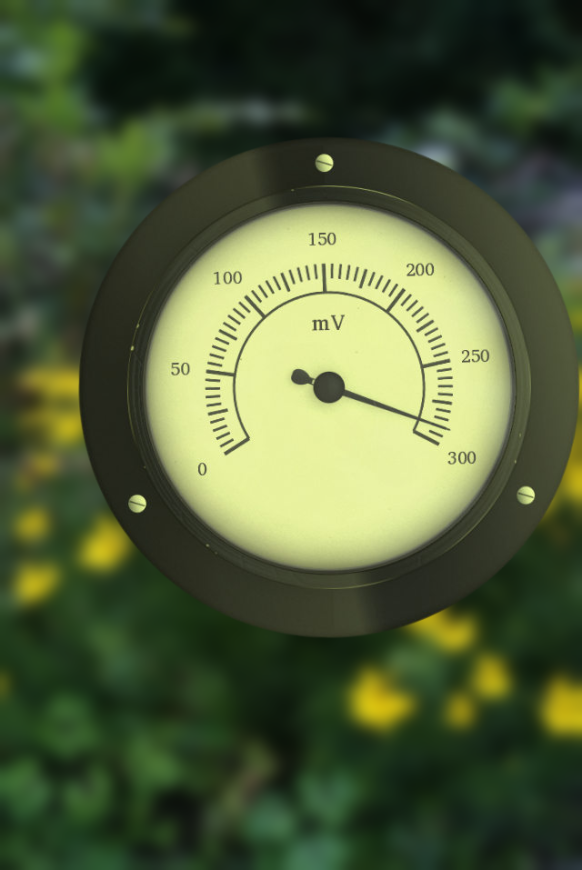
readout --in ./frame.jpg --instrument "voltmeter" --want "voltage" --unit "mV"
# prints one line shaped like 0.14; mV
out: 290; mV
